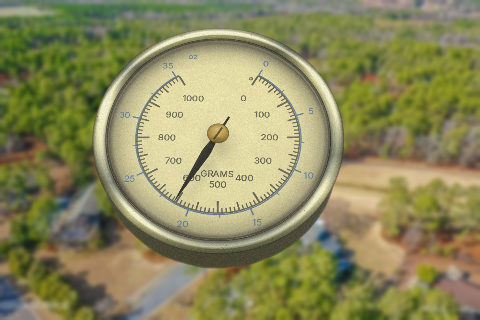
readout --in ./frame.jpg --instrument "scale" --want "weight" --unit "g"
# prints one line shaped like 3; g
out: 600; g
